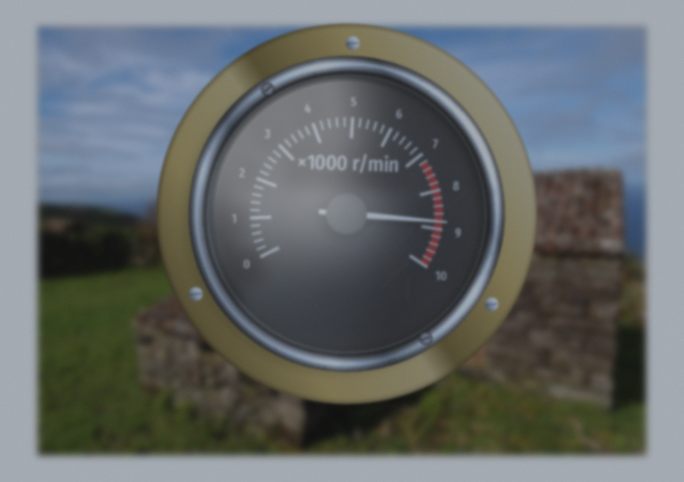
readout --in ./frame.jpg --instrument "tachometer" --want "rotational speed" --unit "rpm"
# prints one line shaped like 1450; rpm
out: 8800; rpm
